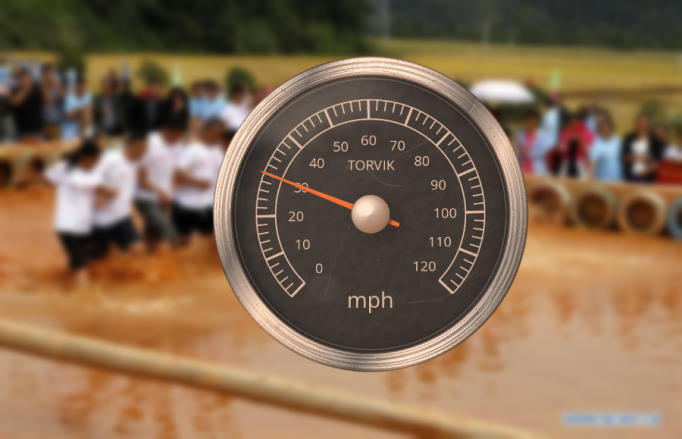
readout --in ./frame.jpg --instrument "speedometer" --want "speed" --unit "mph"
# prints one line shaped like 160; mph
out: 30; mph
